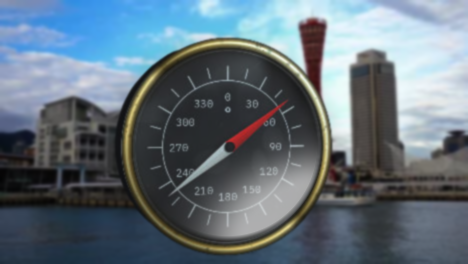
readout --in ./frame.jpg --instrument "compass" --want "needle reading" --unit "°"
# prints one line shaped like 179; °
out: 52.5; °
